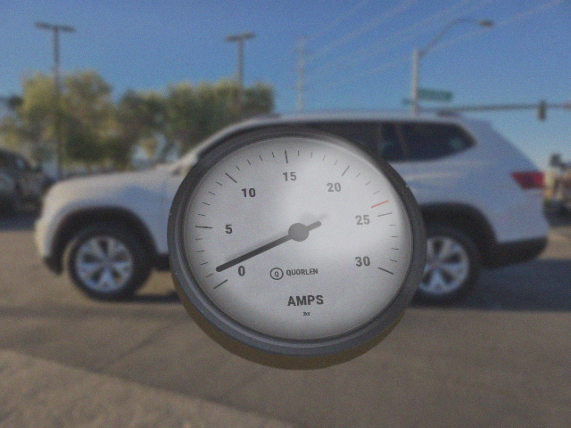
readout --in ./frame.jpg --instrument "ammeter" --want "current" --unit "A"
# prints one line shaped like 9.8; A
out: 1; A
